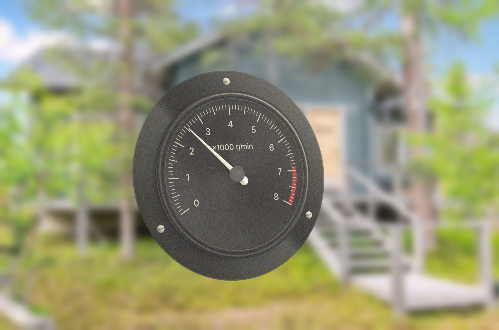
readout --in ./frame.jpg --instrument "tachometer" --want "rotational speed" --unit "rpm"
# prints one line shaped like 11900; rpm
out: 2500; rpm
